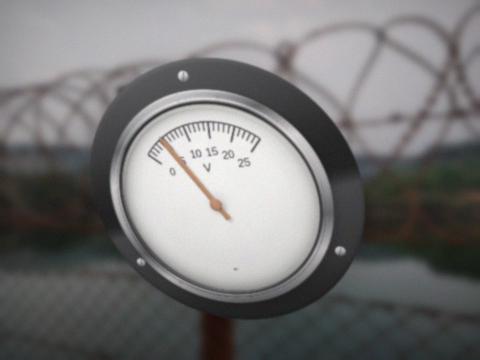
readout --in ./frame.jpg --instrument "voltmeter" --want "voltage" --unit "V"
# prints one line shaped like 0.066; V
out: 5; V
